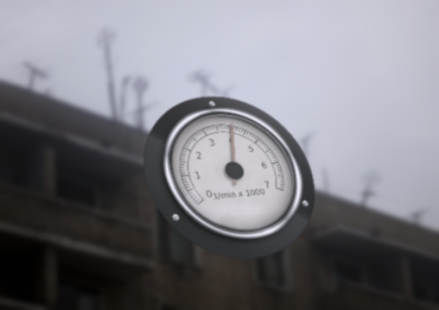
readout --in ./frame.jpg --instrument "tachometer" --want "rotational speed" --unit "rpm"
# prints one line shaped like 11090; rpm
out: 4000; rpm
